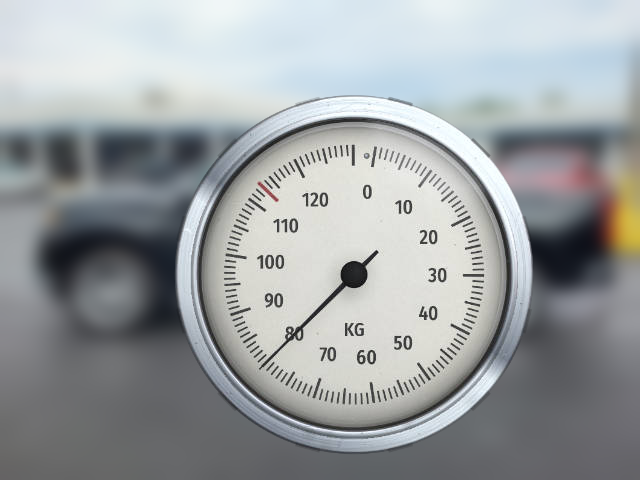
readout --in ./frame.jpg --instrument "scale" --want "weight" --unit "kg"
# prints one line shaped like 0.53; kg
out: 80; kg
